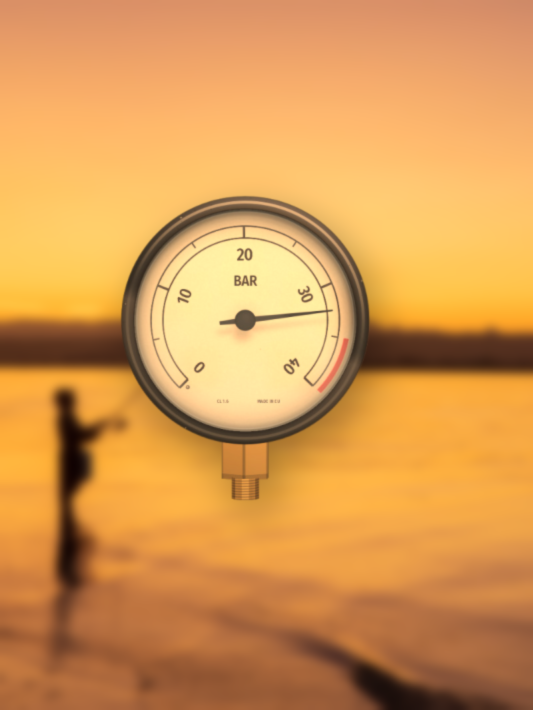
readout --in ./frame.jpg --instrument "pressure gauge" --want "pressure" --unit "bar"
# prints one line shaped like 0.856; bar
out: 32.5; bar
